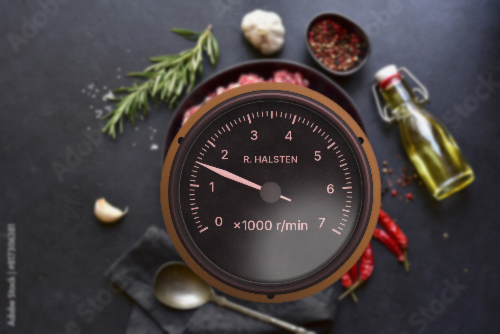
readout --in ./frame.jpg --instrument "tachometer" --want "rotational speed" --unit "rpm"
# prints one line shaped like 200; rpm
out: 1500; rpm
